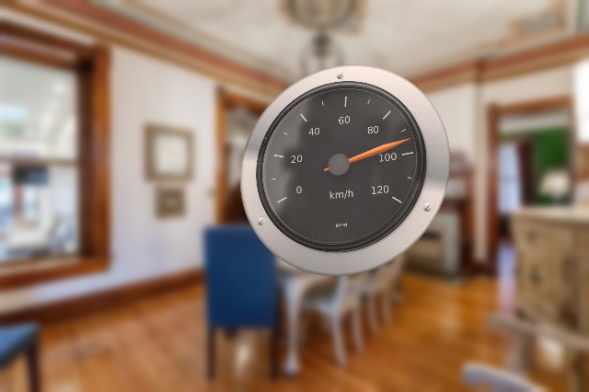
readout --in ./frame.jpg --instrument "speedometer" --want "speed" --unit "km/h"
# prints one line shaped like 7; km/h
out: 95; km/h
